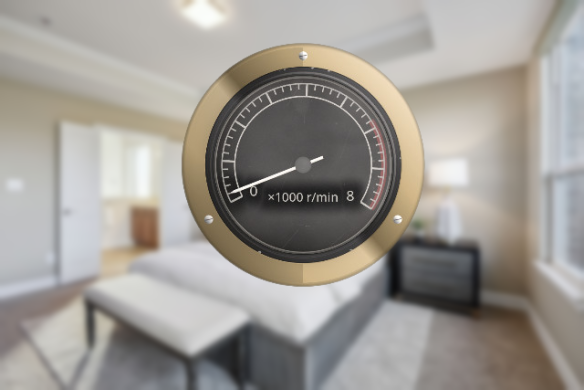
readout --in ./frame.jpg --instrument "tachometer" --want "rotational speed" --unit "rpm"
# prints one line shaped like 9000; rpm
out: 200; rpm
